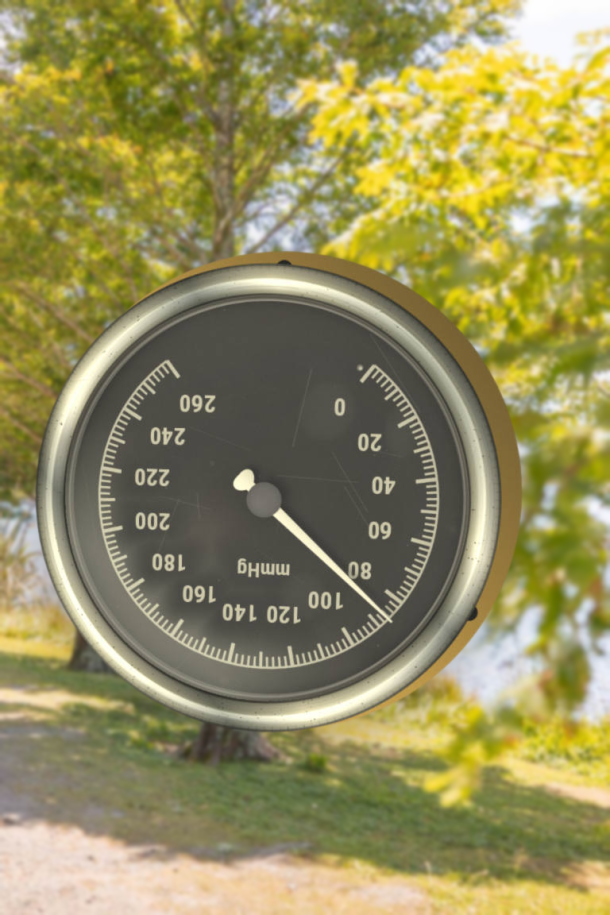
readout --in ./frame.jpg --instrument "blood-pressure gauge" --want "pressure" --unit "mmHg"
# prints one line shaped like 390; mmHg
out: 86; mmHg
